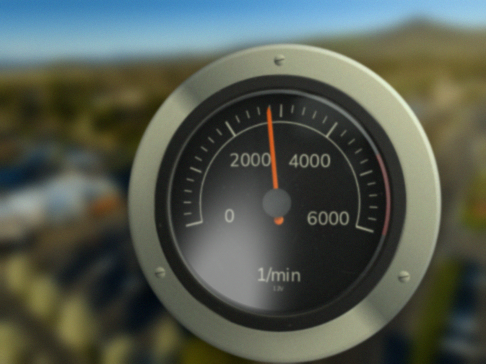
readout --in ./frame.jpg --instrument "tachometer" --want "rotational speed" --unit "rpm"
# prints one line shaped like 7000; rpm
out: 2800; rpm
